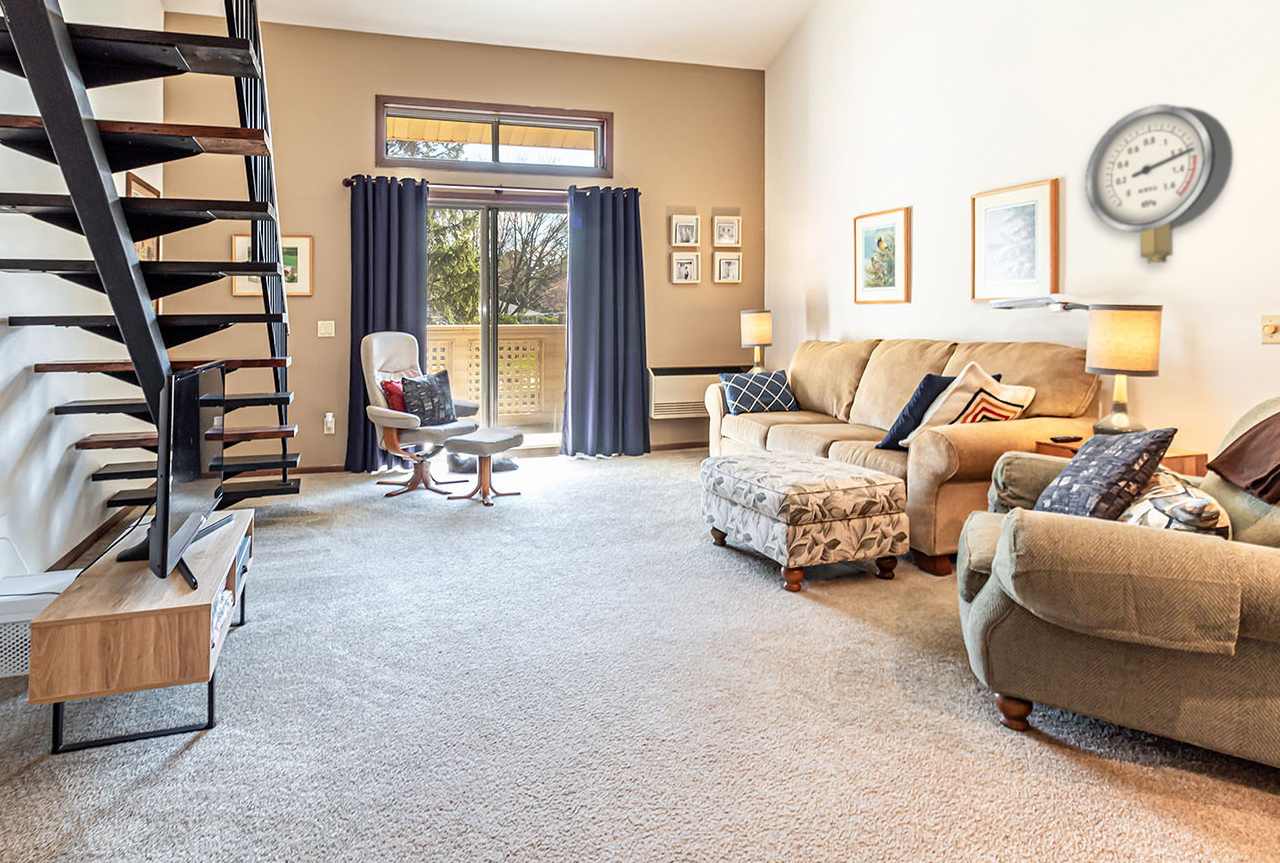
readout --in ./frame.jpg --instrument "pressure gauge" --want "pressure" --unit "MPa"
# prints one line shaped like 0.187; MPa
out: 1.25; MPa
